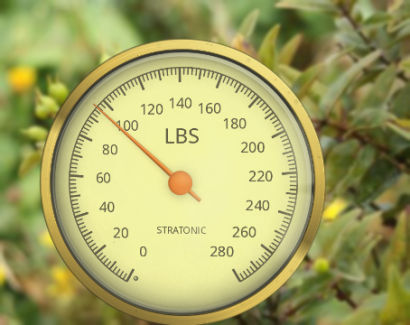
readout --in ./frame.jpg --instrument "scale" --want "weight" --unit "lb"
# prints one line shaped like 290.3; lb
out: 96; lb
